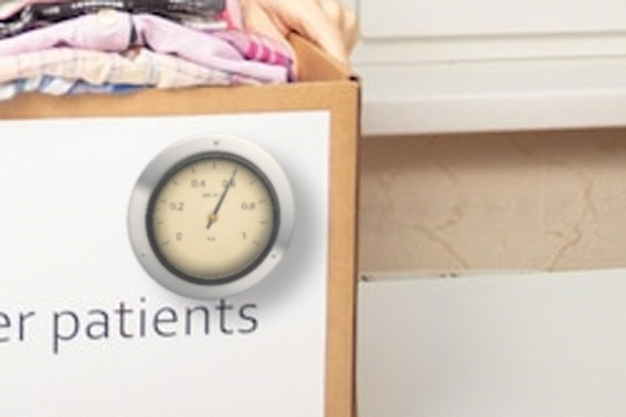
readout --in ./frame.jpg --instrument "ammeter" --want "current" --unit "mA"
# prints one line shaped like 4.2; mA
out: 0.6; mA
